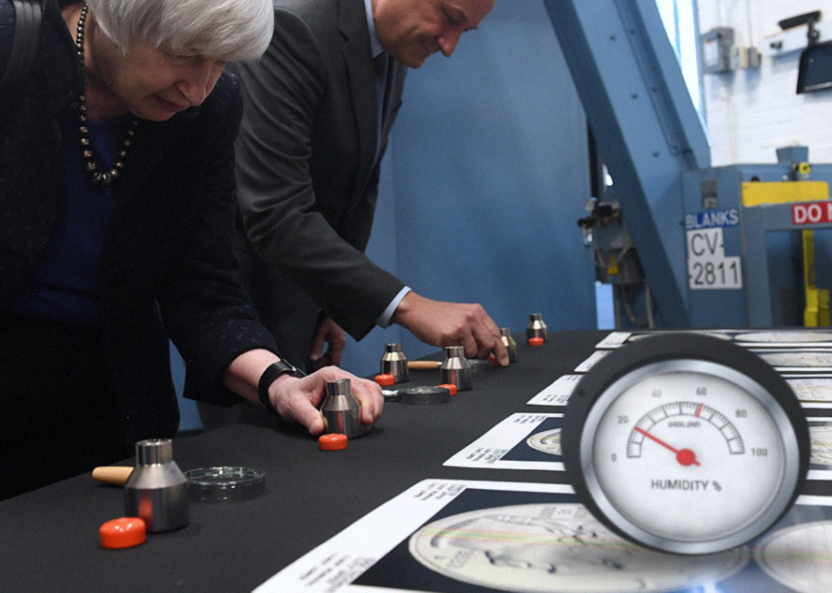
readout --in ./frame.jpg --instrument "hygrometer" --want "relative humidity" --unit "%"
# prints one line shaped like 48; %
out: 20; %
